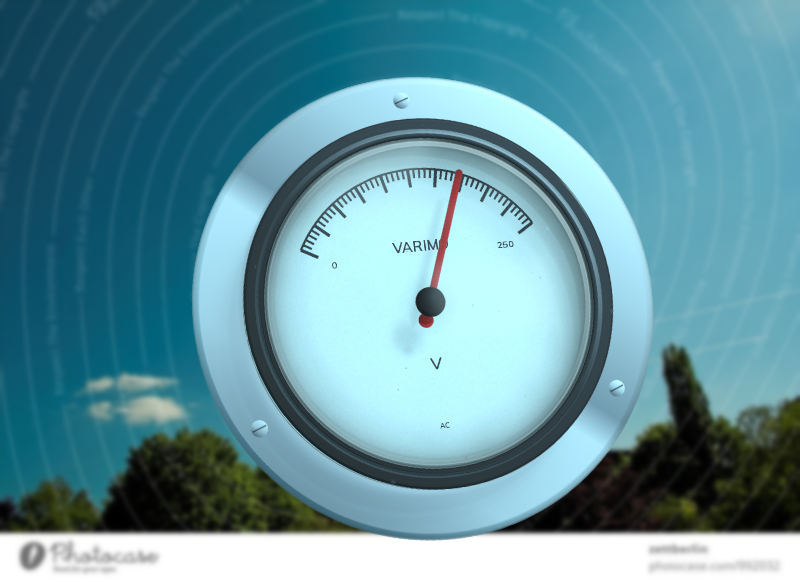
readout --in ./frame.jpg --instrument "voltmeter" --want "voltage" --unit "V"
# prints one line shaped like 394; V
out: 170; V
